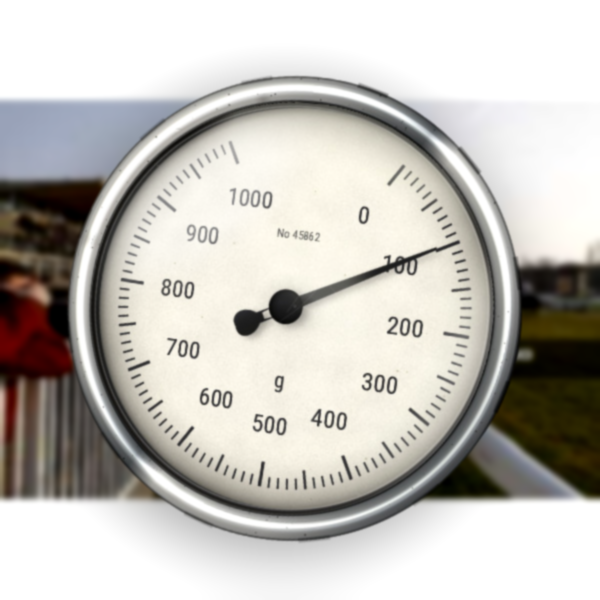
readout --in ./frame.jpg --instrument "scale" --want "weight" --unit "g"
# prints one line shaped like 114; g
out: 100; g
